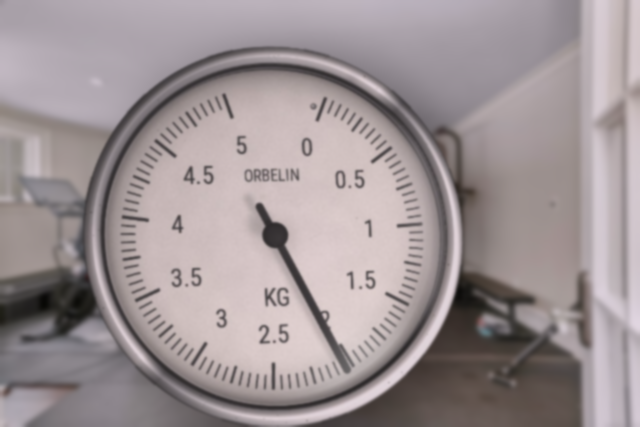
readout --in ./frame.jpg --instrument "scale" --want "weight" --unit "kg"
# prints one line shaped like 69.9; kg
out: 2.05; kg
